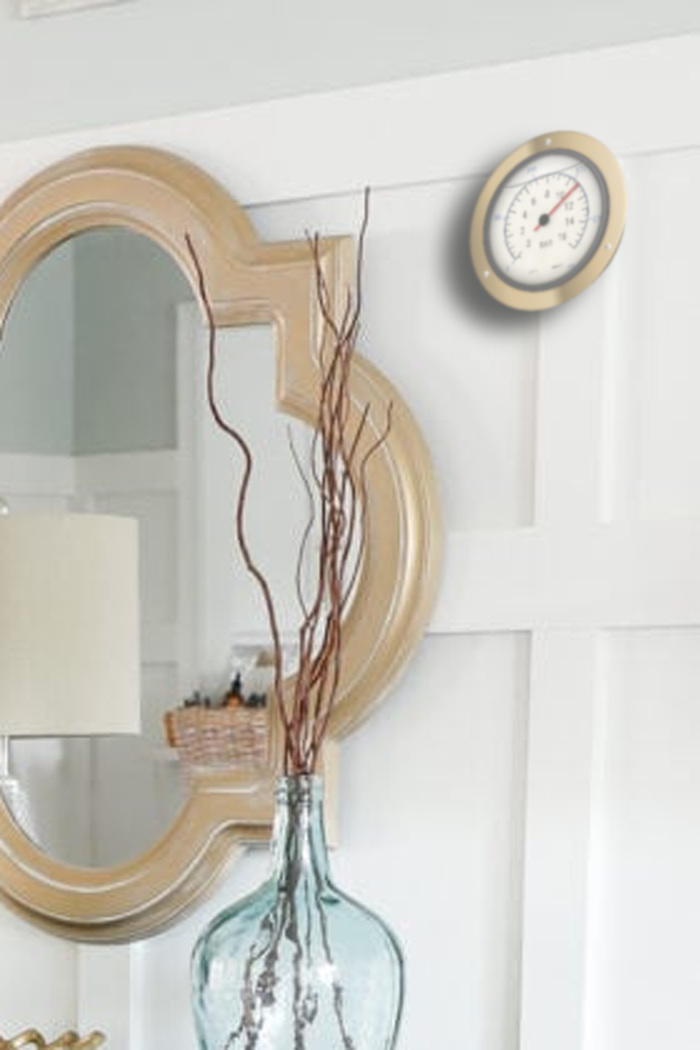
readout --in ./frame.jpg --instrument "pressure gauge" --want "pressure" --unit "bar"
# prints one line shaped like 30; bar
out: 11; bar
